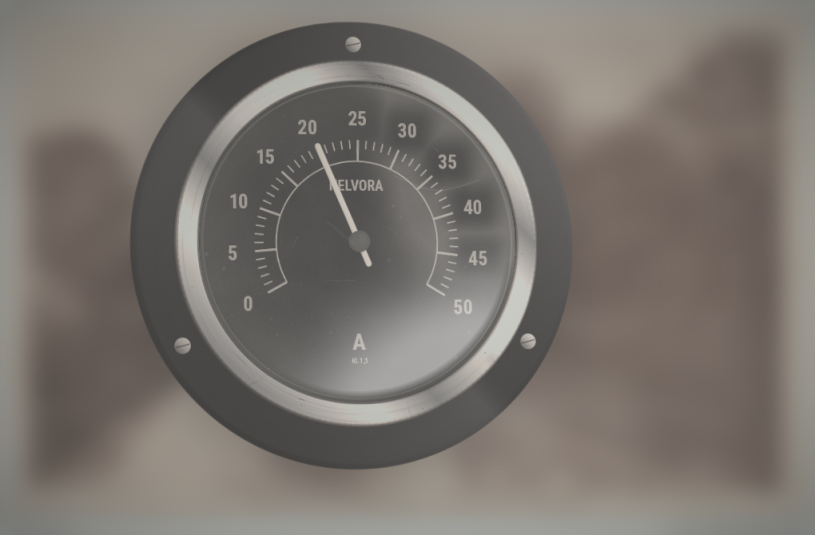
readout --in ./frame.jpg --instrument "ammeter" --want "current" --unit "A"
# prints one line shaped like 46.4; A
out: 20; A
